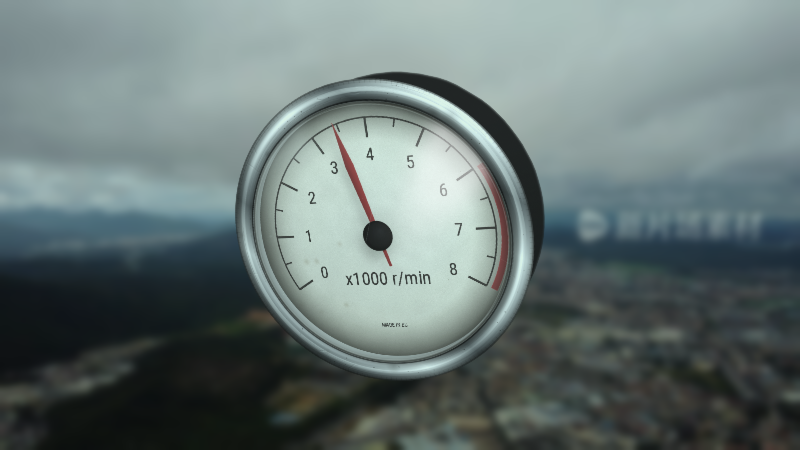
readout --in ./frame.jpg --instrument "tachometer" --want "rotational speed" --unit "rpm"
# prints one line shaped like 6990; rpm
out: 3500; rpm
